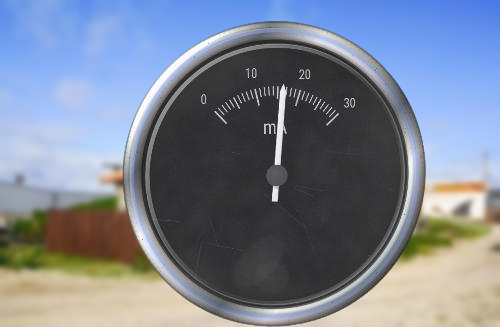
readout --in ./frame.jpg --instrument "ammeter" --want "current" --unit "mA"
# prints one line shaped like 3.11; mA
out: 16; mA
